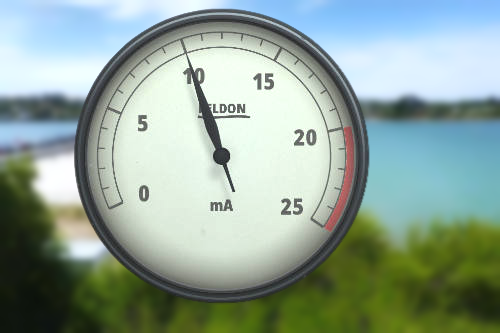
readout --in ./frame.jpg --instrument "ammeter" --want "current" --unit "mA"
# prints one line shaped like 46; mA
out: 10; mA
